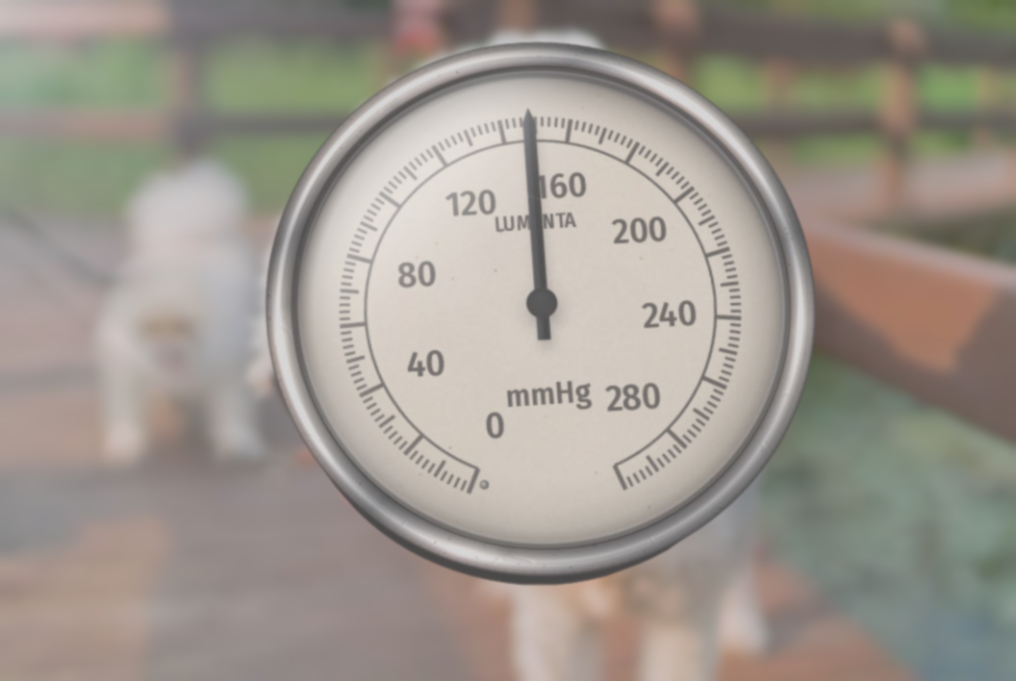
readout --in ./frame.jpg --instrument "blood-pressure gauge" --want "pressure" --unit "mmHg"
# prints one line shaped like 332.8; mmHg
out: 148; mmHg
